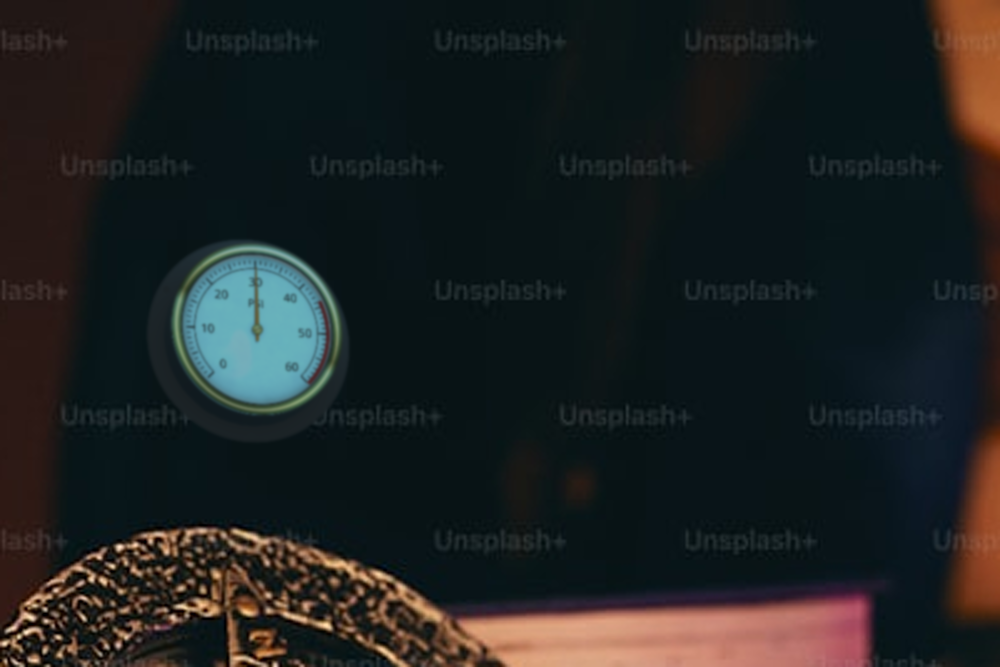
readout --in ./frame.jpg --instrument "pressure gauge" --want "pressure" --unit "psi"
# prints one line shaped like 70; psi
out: 30; psi
